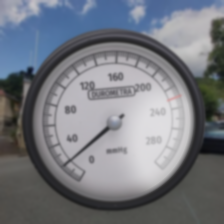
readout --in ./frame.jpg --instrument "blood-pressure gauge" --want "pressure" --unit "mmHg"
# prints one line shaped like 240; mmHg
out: 20; mmHg
